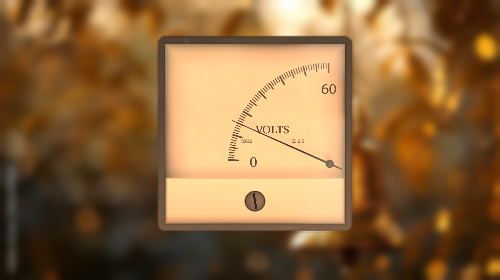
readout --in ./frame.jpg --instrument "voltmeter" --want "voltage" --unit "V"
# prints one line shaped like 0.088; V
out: 15; V
